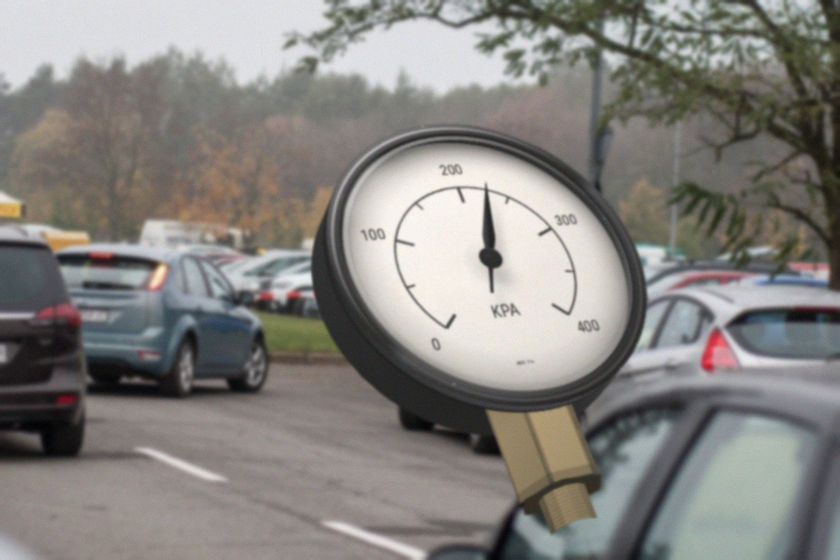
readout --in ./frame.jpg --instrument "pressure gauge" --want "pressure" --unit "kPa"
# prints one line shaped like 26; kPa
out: 225; kPa
